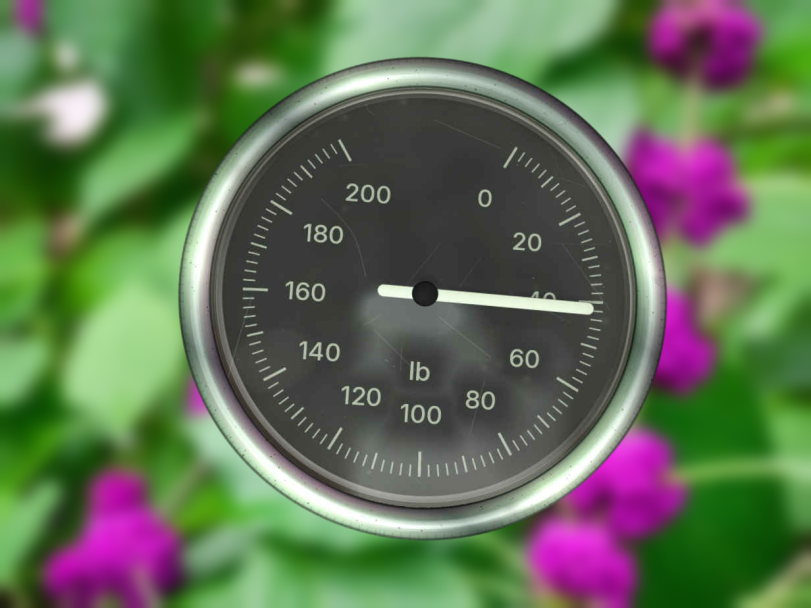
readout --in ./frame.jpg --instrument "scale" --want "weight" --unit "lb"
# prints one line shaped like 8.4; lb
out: 42; lb
